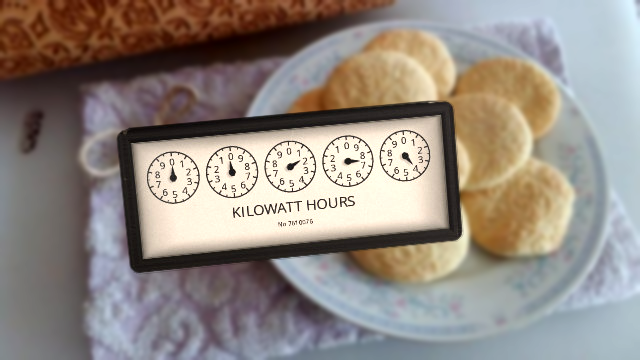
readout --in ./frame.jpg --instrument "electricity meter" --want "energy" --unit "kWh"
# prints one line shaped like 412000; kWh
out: 174; kWh
